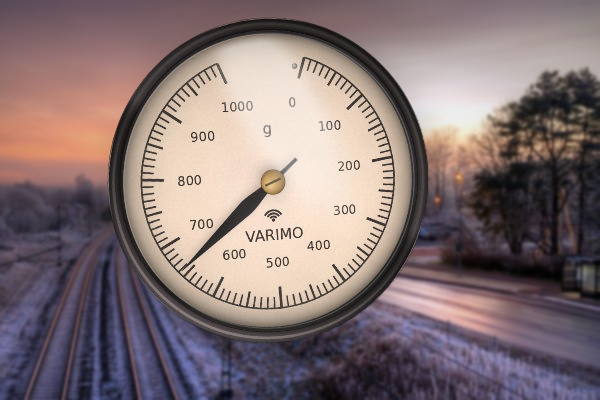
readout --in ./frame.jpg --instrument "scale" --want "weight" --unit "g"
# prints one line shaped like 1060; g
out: 660; g
